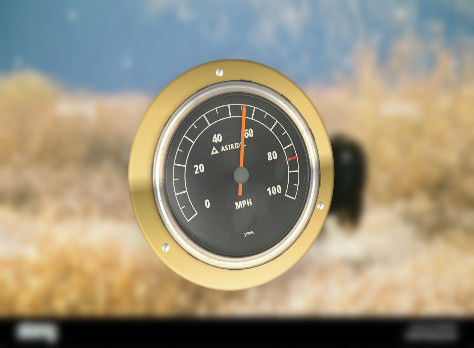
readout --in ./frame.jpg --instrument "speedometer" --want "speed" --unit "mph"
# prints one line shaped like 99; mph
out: 55; mph
